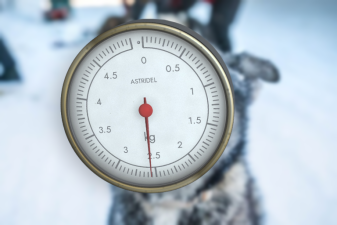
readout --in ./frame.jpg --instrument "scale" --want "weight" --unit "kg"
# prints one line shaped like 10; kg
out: 2.55; kg
